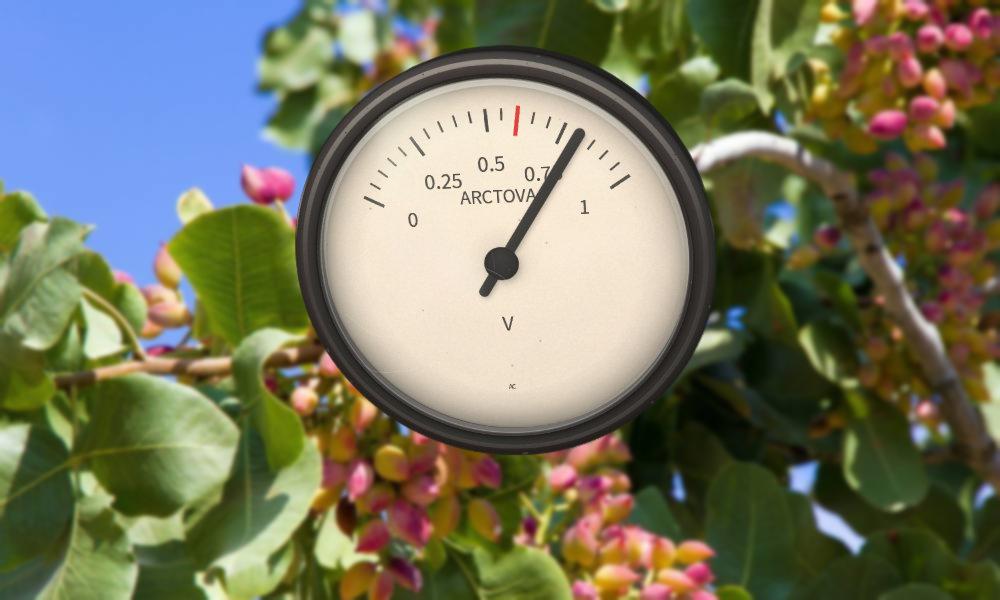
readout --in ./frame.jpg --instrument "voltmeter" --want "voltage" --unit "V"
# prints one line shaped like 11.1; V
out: 0.8; V
